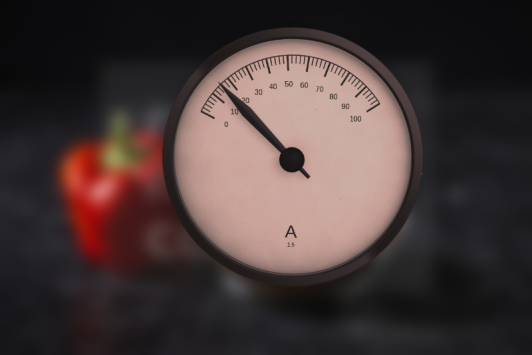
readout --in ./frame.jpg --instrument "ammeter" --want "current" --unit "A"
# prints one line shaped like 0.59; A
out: 16; A
